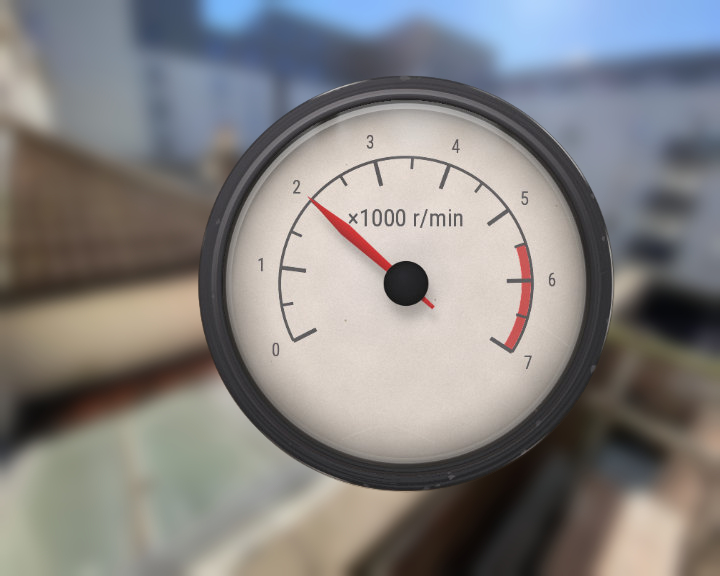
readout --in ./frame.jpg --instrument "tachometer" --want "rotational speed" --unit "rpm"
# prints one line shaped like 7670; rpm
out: 2000; rpm
